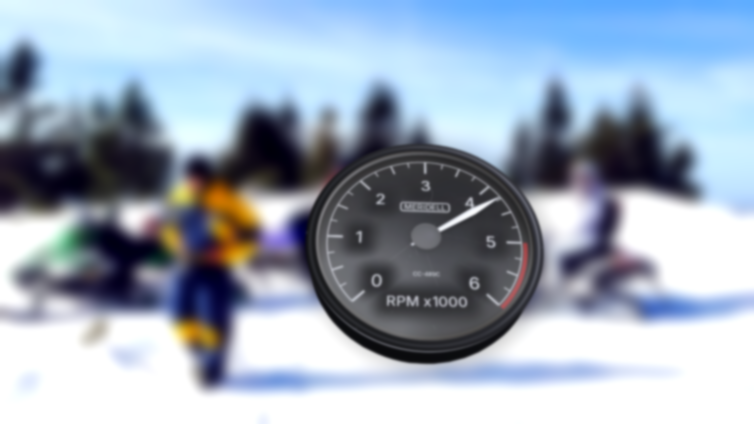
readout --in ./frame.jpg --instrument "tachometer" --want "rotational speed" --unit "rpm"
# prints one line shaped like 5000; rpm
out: 4250; rpm
